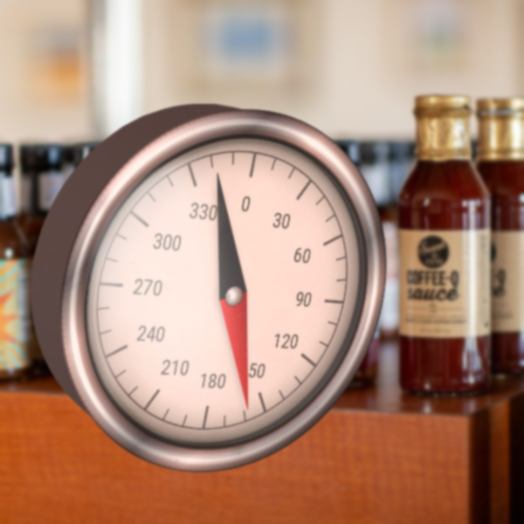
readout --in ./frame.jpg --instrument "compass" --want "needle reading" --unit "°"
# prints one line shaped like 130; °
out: 160; °
